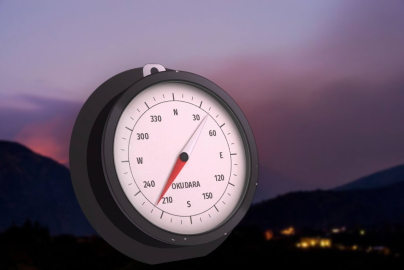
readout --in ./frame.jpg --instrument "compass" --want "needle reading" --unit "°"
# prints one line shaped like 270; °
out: 220; °
